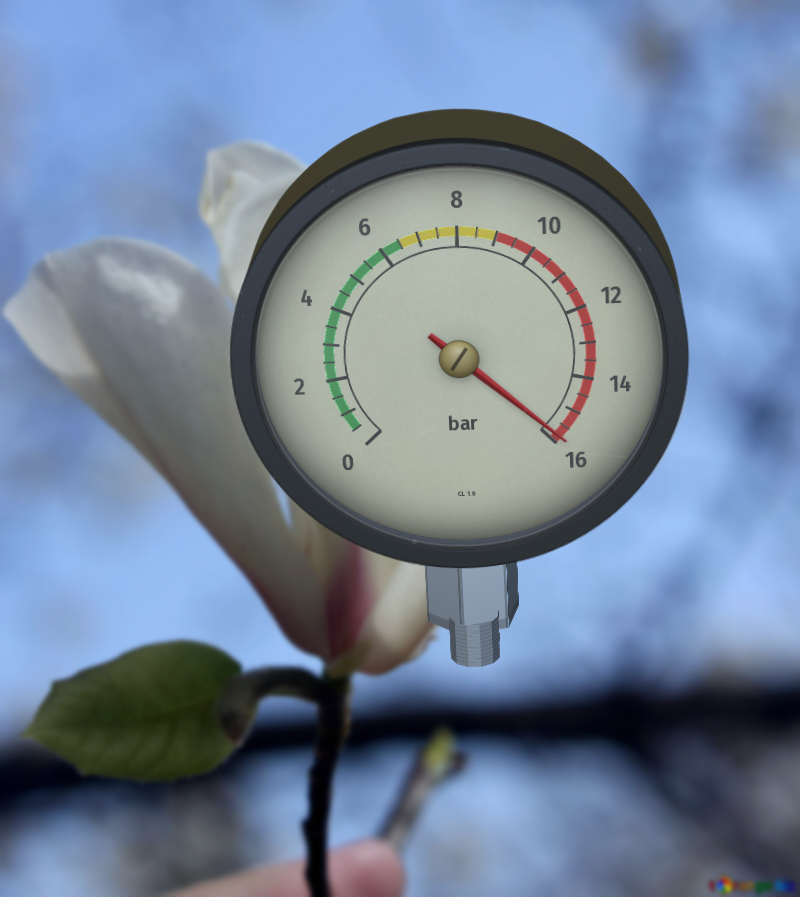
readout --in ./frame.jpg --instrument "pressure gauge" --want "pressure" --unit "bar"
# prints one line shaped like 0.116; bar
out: 15.75; bar
